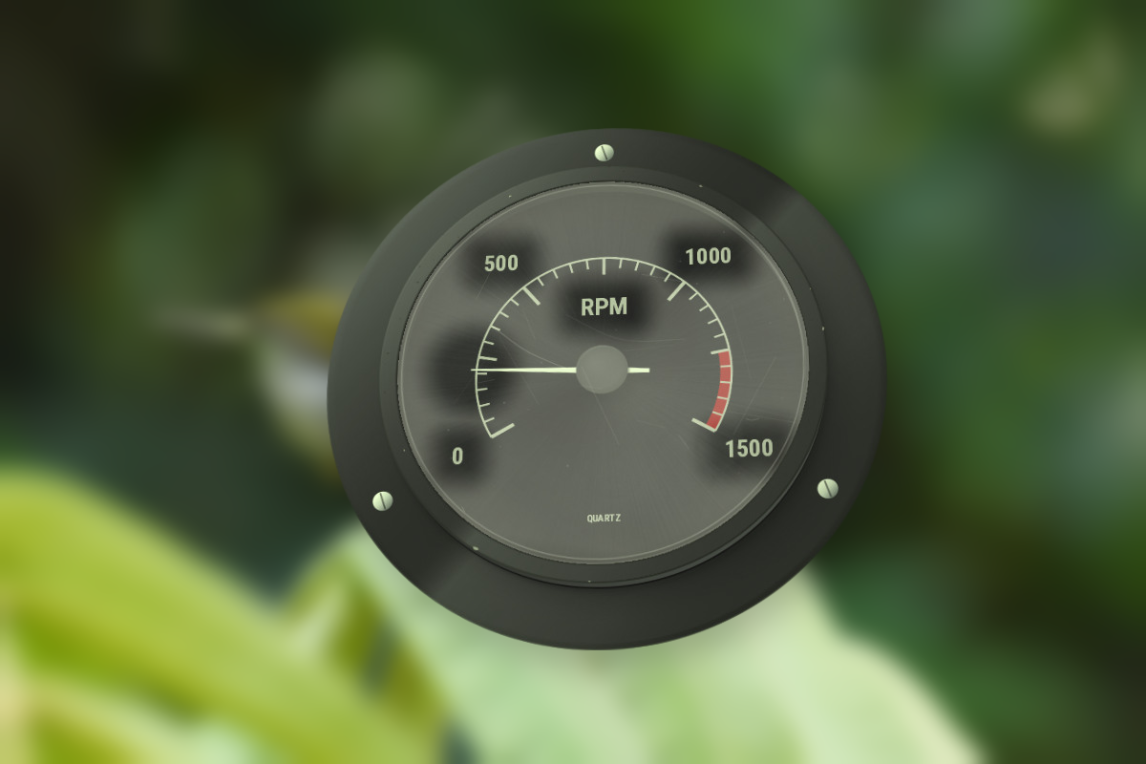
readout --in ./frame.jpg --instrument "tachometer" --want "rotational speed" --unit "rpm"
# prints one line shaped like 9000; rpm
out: 200; rpm
